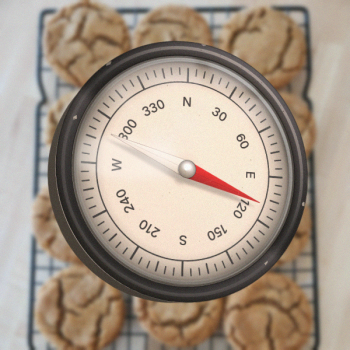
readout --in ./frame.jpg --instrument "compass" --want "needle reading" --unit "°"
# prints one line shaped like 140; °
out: 110; °
